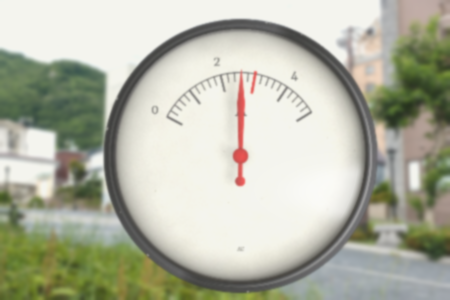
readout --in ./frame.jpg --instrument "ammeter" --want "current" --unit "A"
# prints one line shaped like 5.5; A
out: 2.6; A
